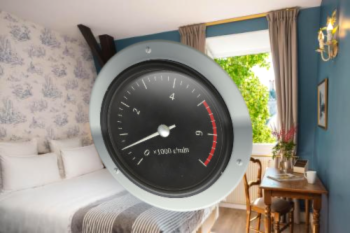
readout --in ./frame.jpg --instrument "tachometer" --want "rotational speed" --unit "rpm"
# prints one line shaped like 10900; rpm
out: 600; rpm
